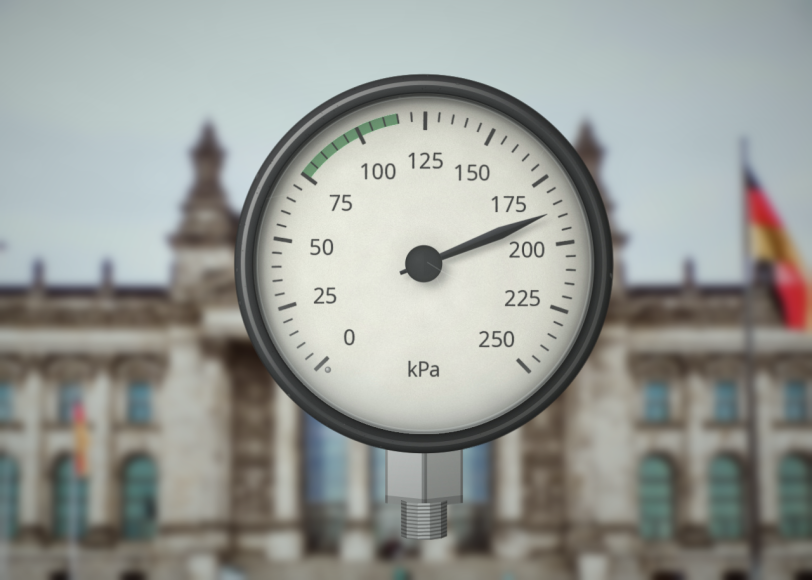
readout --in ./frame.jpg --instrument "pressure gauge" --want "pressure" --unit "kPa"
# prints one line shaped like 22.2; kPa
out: 187.5; kPa
